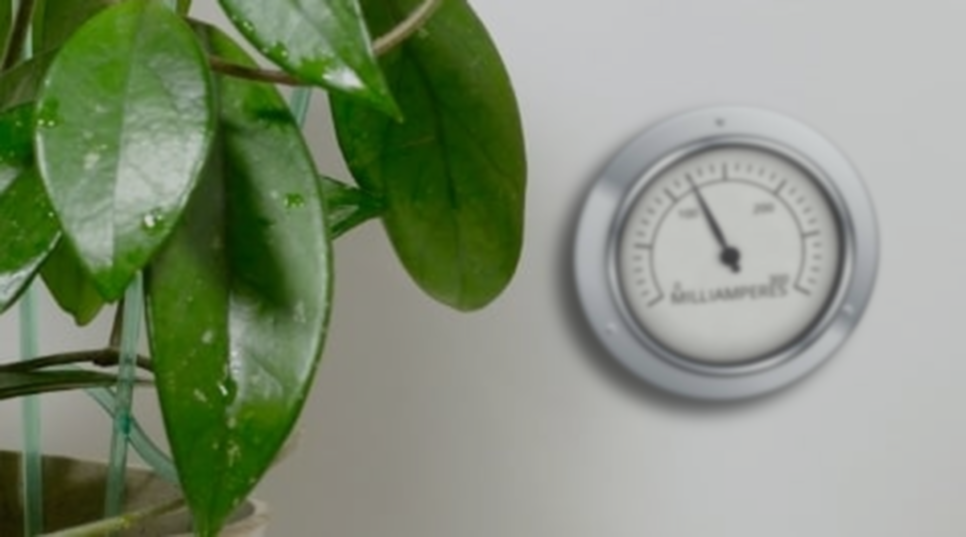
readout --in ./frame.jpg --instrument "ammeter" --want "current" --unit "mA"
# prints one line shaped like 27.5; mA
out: 120; mA
